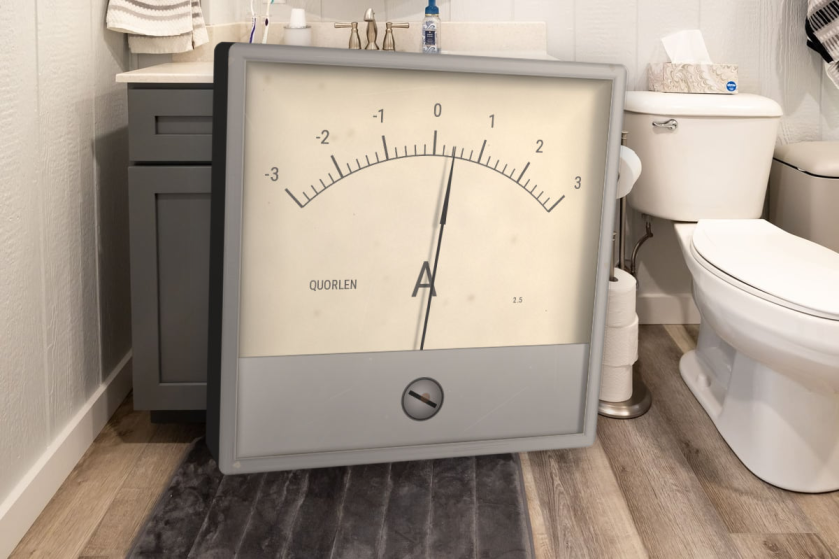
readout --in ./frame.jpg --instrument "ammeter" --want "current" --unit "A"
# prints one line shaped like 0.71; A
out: 0.4; A
